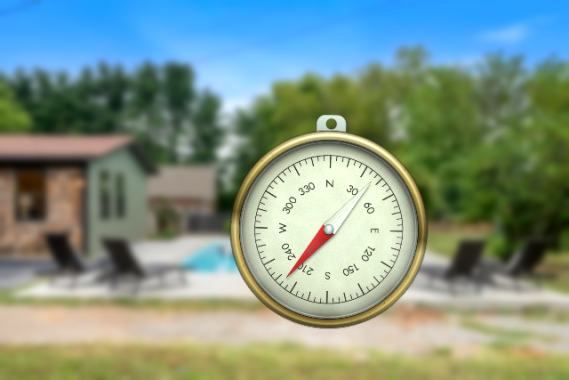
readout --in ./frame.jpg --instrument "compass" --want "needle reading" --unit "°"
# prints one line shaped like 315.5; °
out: 220; °
